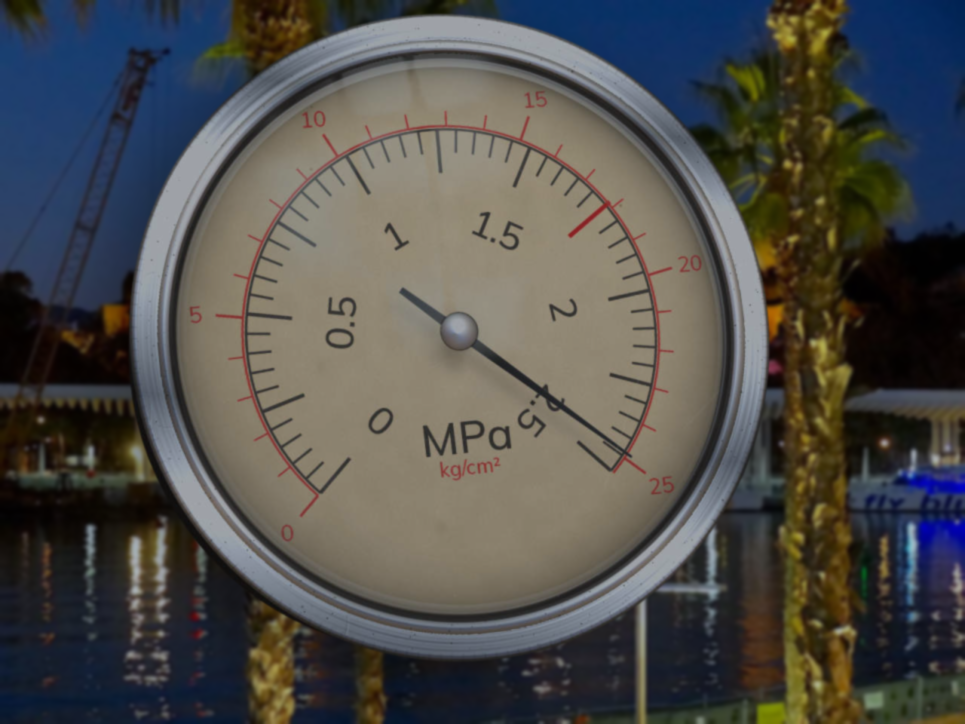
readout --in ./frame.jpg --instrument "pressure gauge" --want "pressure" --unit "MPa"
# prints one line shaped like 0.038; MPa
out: 2.45; MPa
